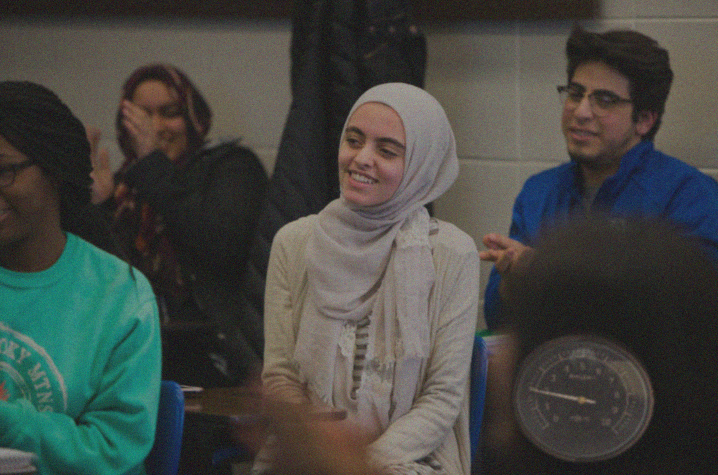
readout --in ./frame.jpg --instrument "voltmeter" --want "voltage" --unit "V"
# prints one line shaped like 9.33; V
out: 2; V
